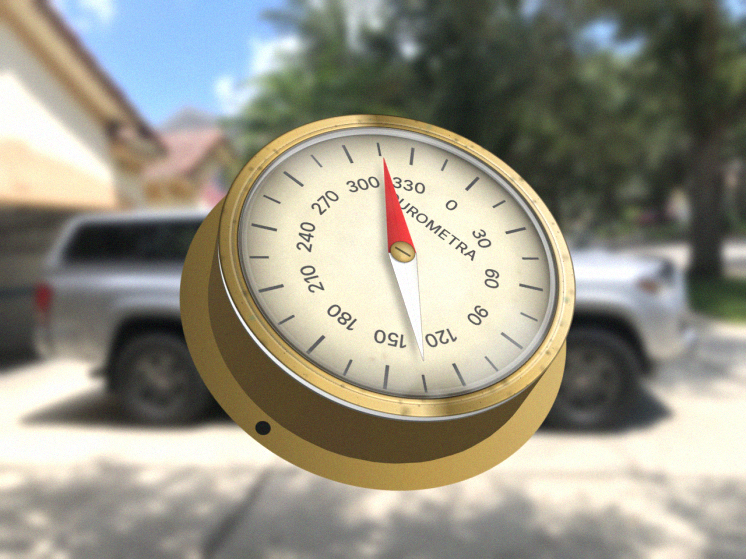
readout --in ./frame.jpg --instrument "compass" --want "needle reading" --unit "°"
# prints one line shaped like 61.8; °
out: 315; °
